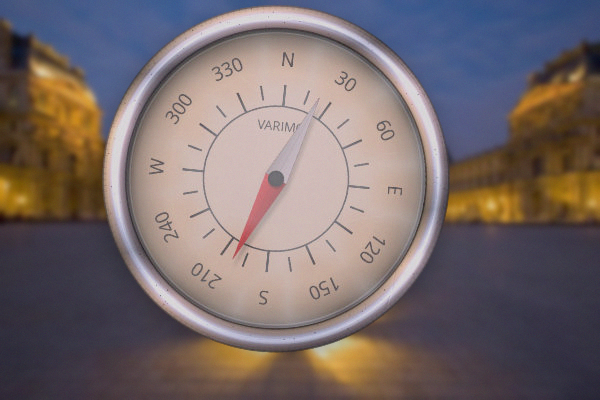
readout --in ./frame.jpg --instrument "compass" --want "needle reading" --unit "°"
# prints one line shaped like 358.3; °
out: 202.5; °
